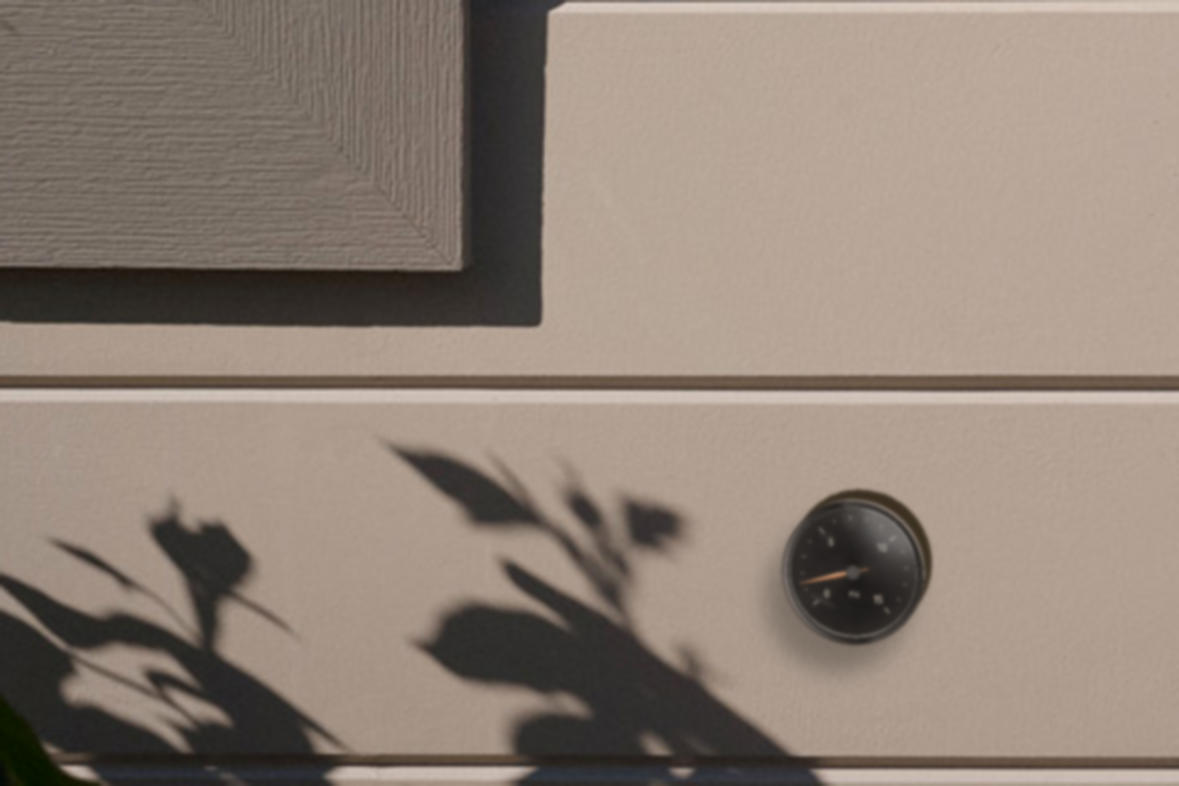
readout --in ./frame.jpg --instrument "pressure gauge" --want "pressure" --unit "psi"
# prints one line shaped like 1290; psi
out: 1.5; psi
